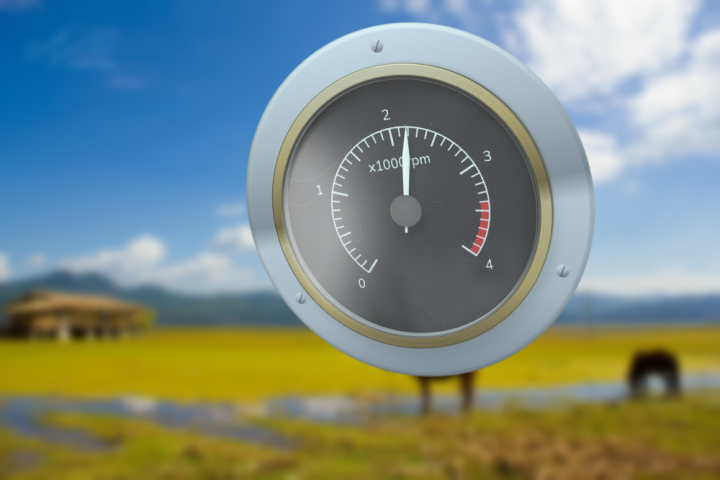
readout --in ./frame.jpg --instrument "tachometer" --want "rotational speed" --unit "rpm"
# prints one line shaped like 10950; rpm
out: 2200; rpm
